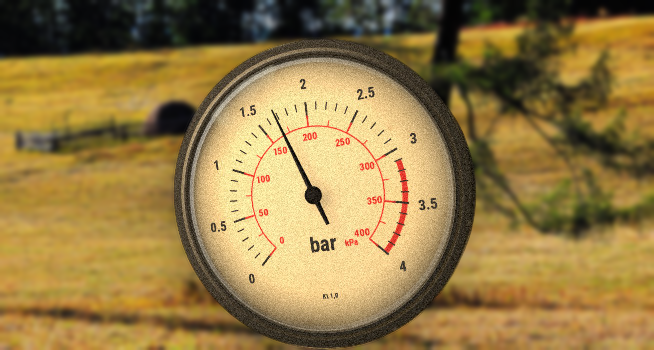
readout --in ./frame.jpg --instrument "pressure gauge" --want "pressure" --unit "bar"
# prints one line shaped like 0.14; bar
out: 1.7; bar
